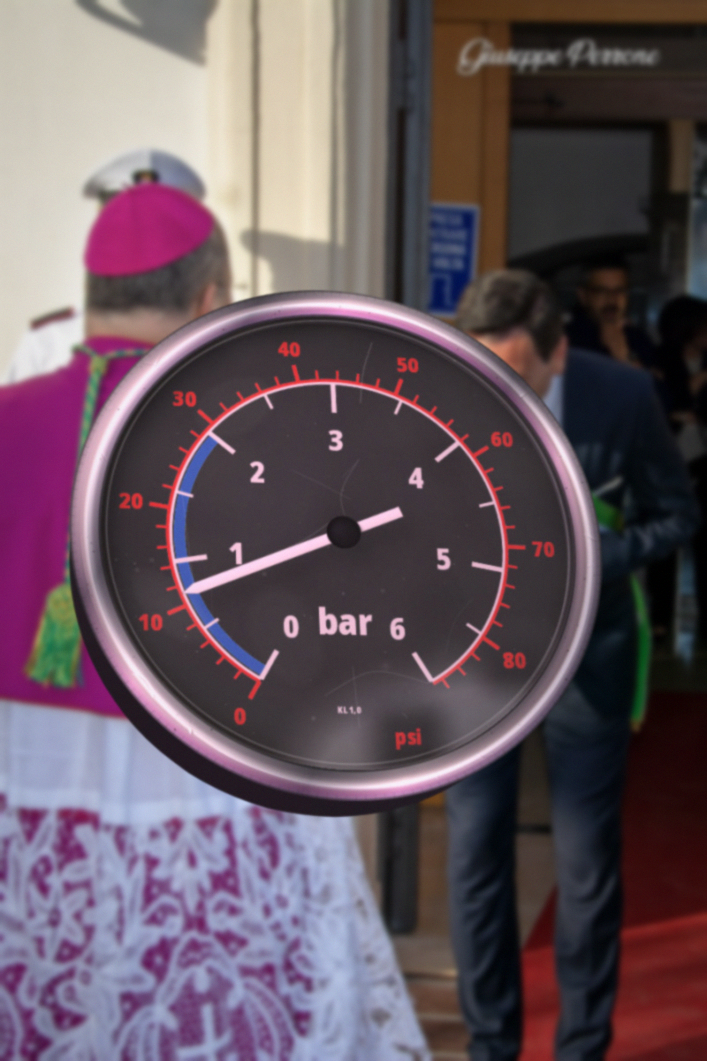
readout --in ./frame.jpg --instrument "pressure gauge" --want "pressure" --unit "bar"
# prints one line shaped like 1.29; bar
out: 0.75; bar
